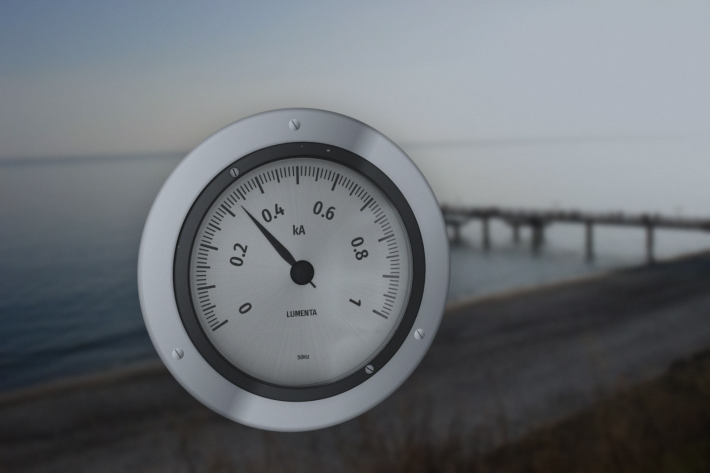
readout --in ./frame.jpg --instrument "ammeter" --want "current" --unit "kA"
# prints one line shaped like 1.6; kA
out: 0.33; kA
